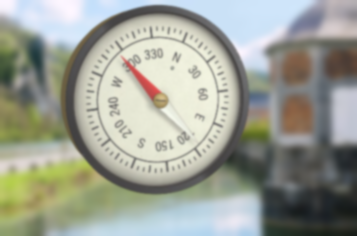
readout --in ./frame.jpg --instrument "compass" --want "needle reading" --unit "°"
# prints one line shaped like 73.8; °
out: 295; °
